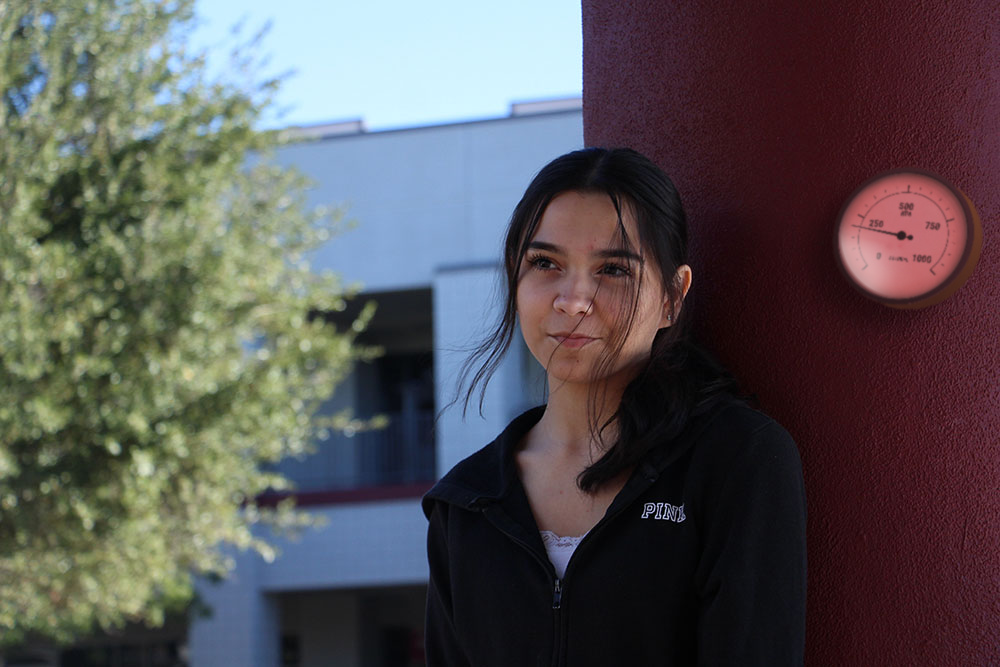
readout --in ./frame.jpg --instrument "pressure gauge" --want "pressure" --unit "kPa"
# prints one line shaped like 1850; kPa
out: 200; kPa
